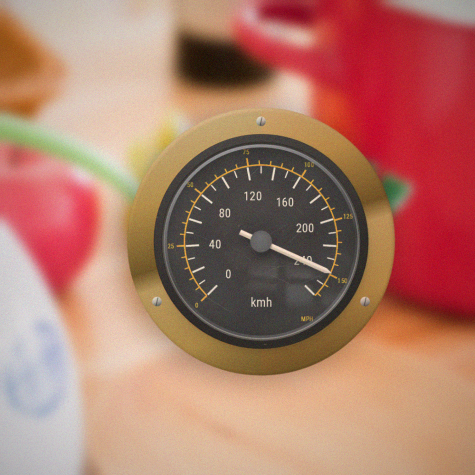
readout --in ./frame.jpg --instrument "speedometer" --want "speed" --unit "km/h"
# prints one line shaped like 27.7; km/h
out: 240; km/h
